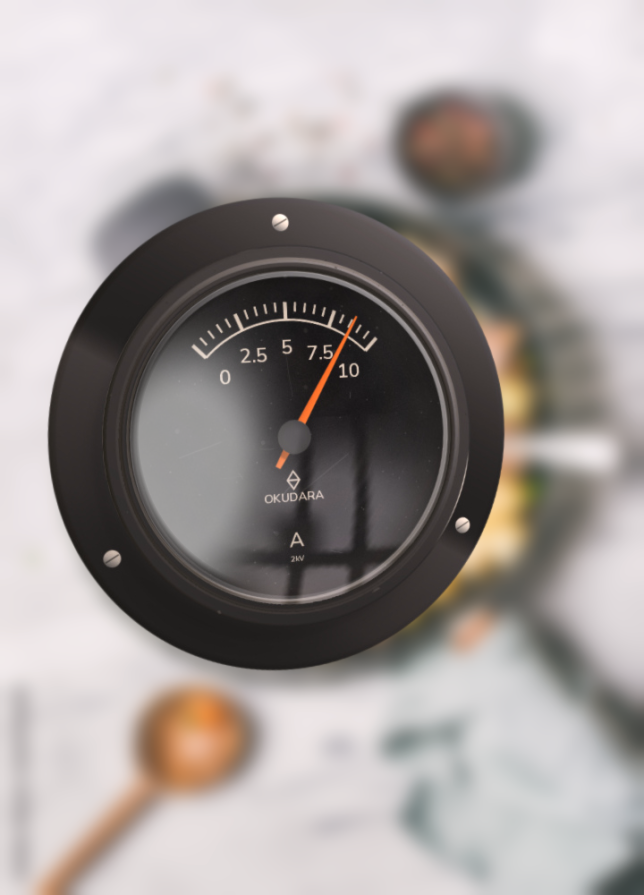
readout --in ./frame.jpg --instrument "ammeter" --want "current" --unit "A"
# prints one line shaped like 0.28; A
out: 8.5; A
